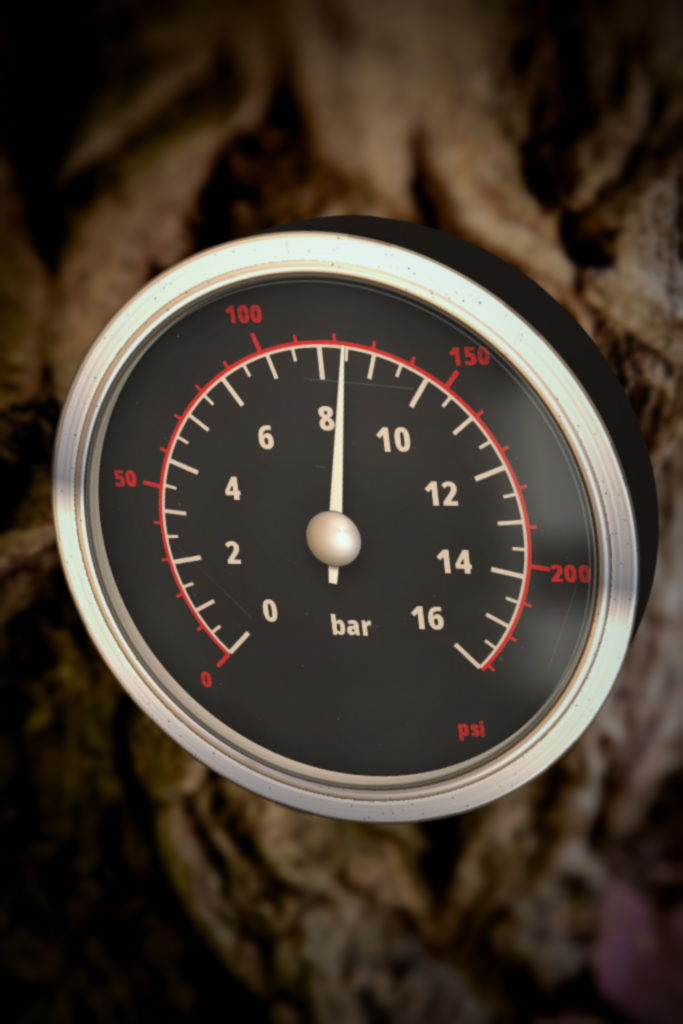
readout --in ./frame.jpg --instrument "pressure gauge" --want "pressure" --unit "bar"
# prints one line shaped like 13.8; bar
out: 8.5; bar
